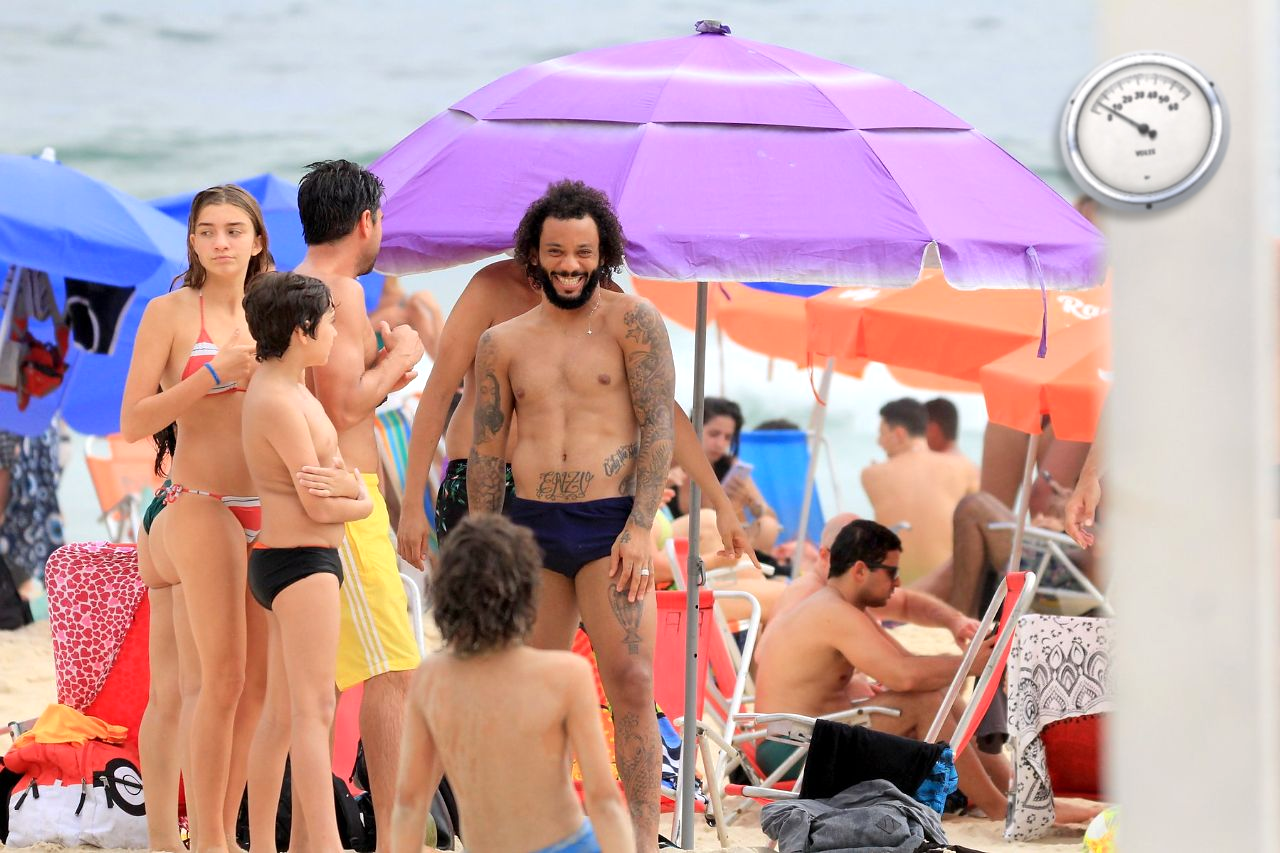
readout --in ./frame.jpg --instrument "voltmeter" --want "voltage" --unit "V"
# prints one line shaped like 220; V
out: 5; V
